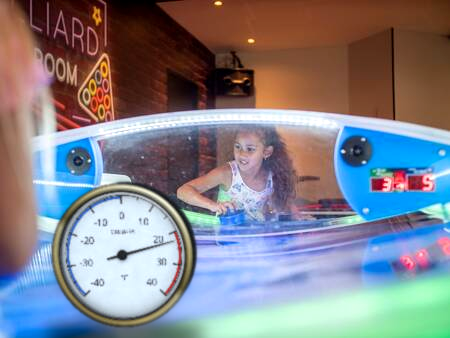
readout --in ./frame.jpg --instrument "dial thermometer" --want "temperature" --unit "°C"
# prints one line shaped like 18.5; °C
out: 22.5; °C
